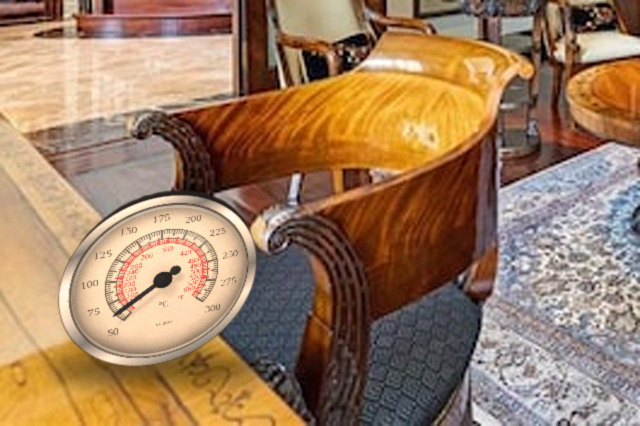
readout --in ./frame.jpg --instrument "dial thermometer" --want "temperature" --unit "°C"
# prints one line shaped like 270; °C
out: 62.5; °C
